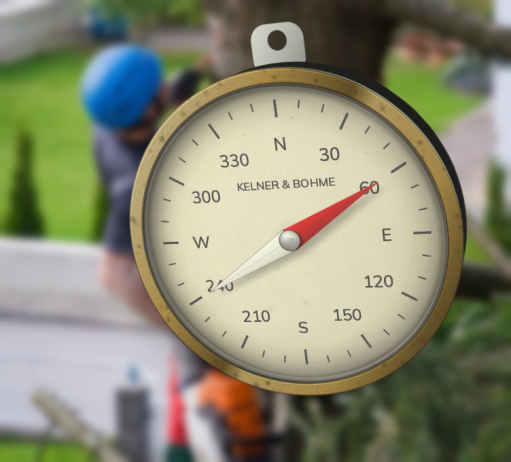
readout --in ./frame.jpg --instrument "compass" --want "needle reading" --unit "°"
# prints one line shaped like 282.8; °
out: 60; °
